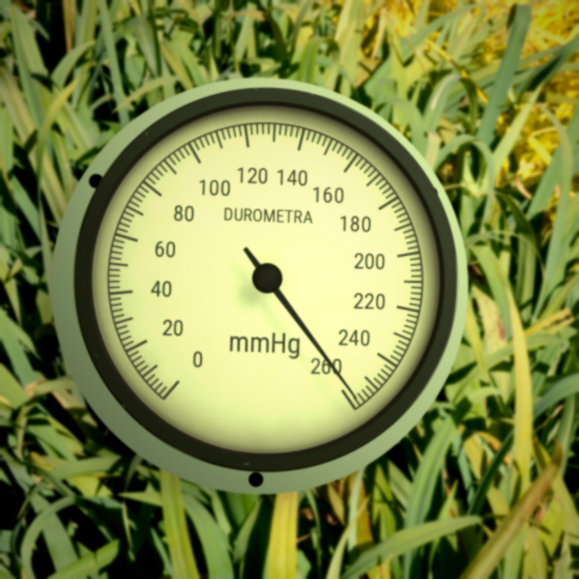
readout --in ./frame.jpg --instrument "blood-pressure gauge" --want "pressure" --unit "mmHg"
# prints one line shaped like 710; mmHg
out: 258; mmHg
